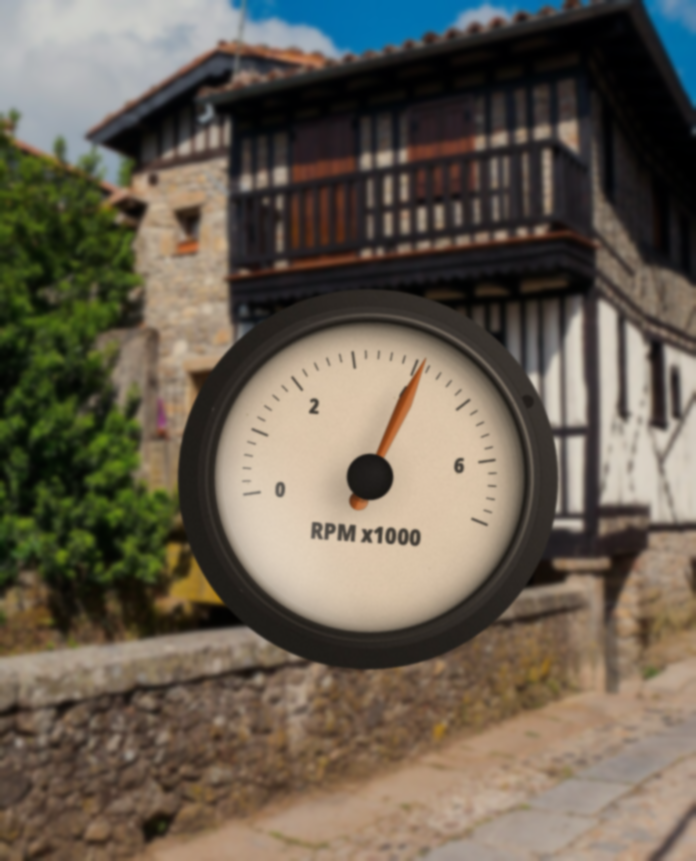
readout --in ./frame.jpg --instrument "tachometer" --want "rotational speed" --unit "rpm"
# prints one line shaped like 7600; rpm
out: 4100; rpm
